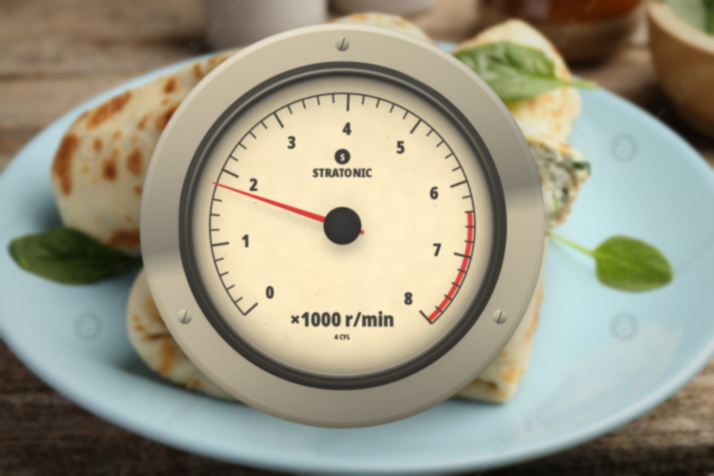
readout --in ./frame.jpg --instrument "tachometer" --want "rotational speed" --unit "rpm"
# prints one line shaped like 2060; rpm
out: 1800; rpm
